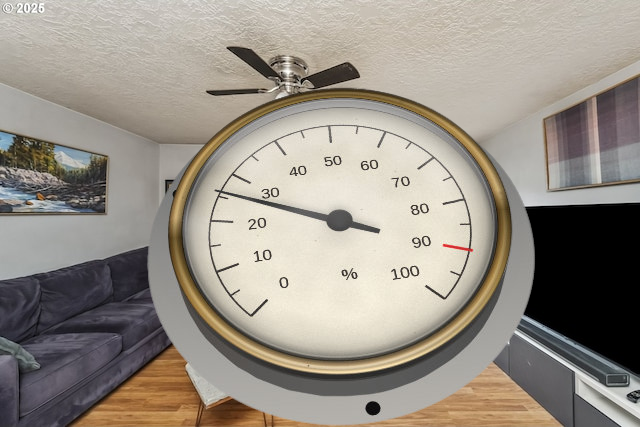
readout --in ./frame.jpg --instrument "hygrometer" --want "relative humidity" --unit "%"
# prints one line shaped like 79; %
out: 25; %
